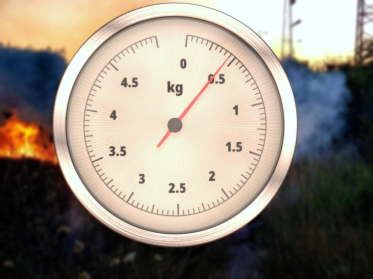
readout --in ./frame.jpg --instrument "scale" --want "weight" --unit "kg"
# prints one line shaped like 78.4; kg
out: 0.45; kg
